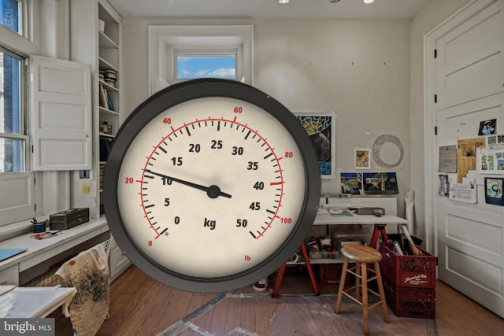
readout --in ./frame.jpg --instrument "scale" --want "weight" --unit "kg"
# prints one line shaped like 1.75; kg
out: 11; kg
